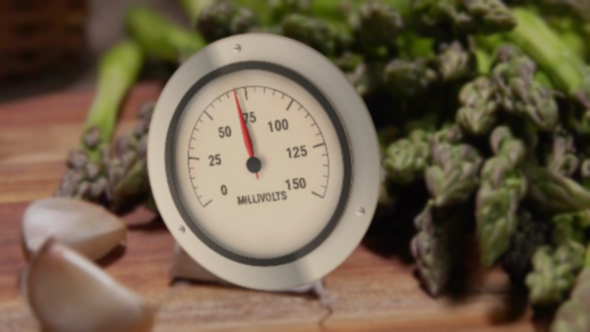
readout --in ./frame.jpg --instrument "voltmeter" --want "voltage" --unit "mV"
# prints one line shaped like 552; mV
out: 70; mV
